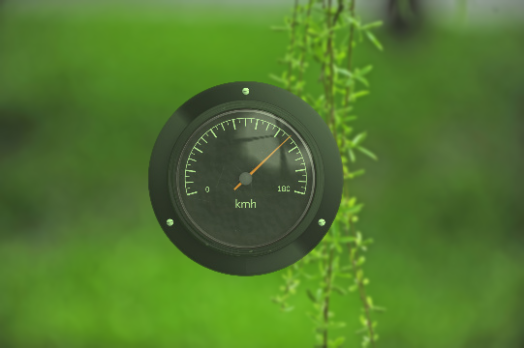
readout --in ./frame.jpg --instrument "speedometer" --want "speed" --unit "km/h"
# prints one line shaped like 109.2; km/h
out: 130; km/h
